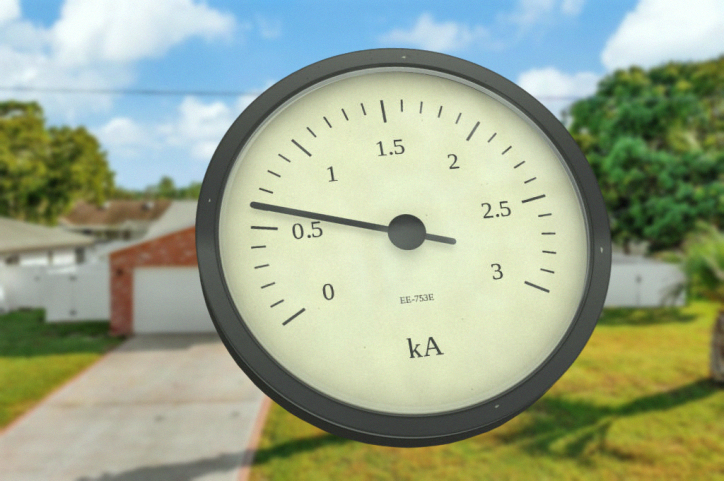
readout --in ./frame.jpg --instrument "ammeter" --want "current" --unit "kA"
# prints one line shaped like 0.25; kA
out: 0.6; kA
